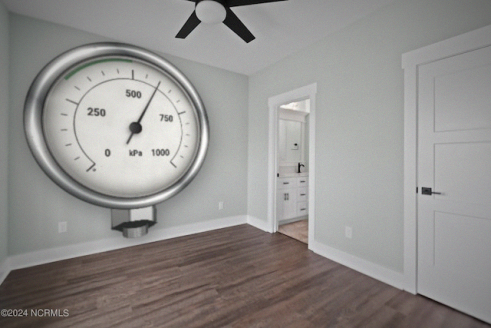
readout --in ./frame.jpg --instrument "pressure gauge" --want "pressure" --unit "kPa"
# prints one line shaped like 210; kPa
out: 600; kPa
